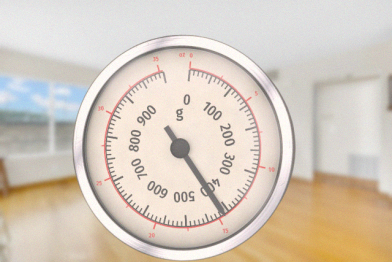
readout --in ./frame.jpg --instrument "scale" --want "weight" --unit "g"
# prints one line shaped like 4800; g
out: 410; g
